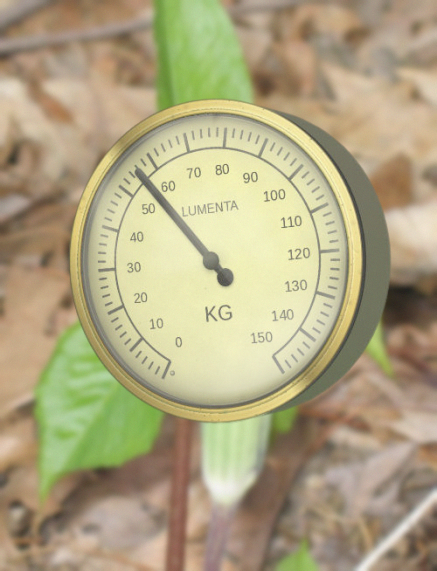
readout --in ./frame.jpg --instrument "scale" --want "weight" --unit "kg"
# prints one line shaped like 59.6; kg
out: 56; kg
